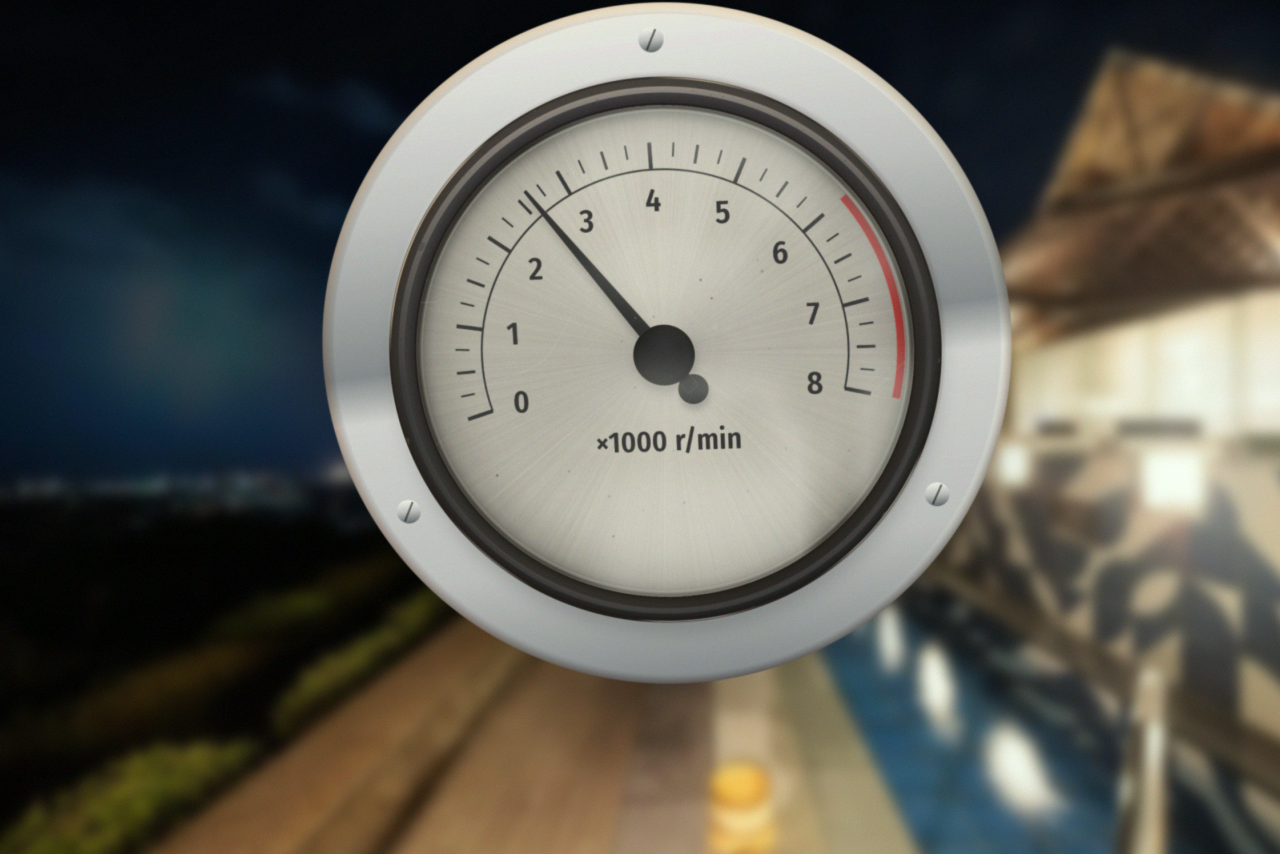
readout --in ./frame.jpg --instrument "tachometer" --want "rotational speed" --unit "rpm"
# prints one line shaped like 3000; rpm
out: 2625; rpm
